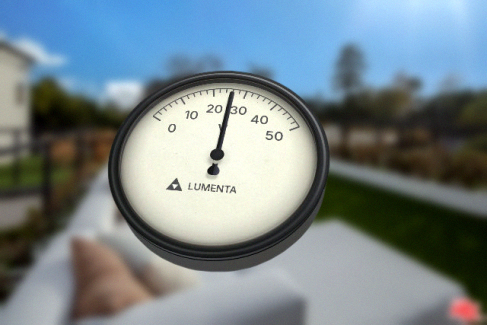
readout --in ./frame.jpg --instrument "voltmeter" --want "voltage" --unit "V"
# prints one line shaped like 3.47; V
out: 26; V
